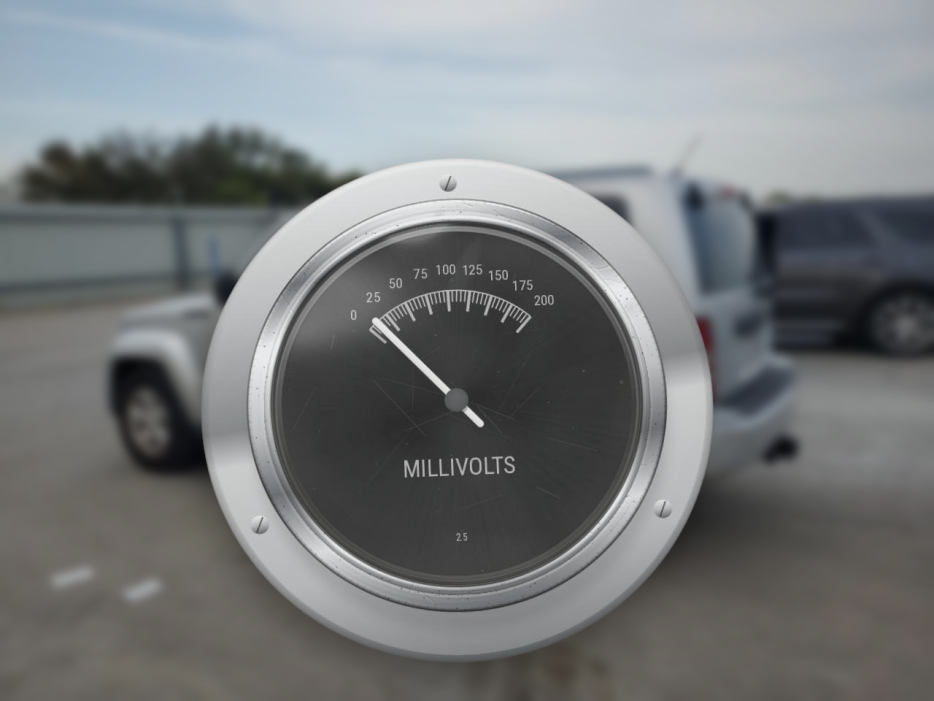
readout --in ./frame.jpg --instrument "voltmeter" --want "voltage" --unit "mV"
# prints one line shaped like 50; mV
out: 10; mV
